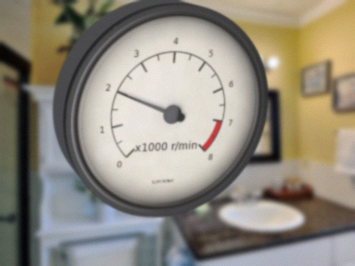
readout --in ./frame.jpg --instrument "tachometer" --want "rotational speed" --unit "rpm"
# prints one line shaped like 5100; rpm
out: 2000; rpm
